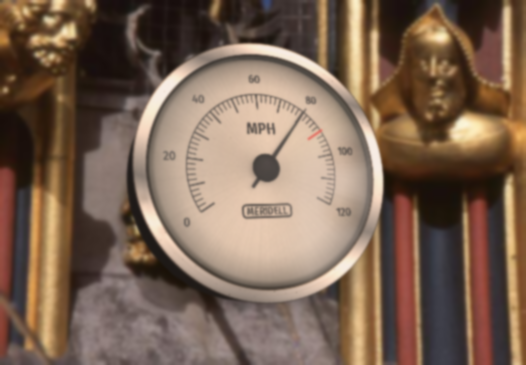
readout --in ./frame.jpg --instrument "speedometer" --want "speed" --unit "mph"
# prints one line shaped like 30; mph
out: 80; mph
